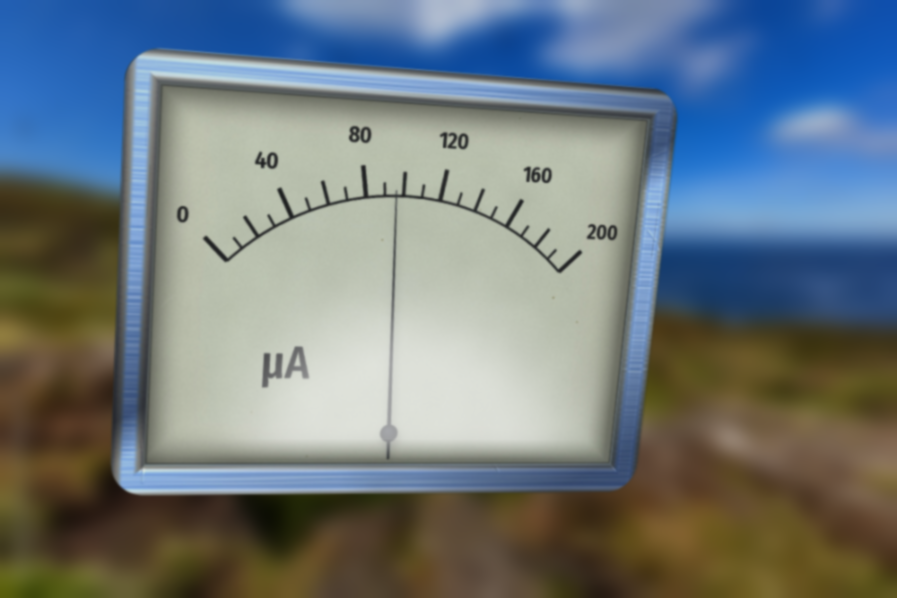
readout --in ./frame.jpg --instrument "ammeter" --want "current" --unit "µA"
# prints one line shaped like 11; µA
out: 95; µA
